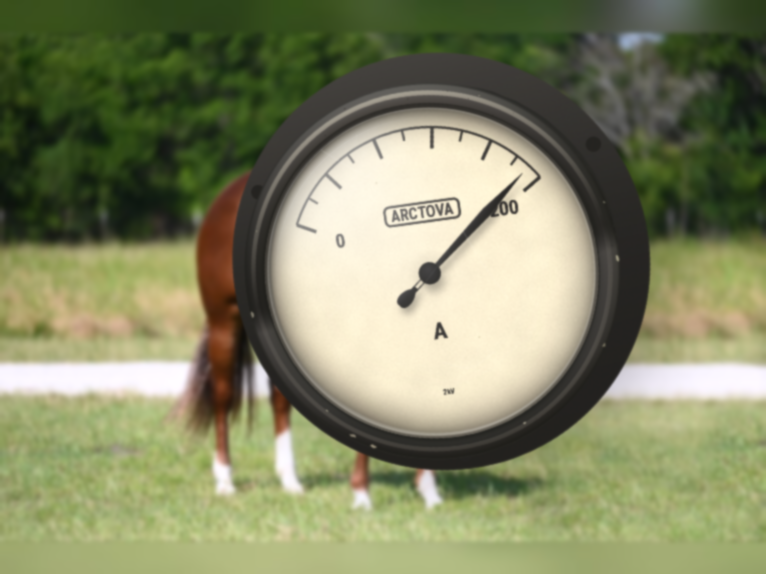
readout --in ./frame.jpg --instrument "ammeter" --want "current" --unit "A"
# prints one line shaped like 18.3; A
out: 190; A
